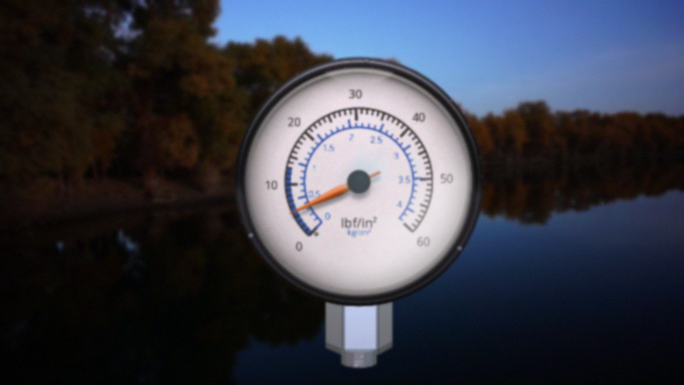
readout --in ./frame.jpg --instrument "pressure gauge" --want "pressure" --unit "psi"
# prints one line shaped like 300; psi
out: 5; psi
